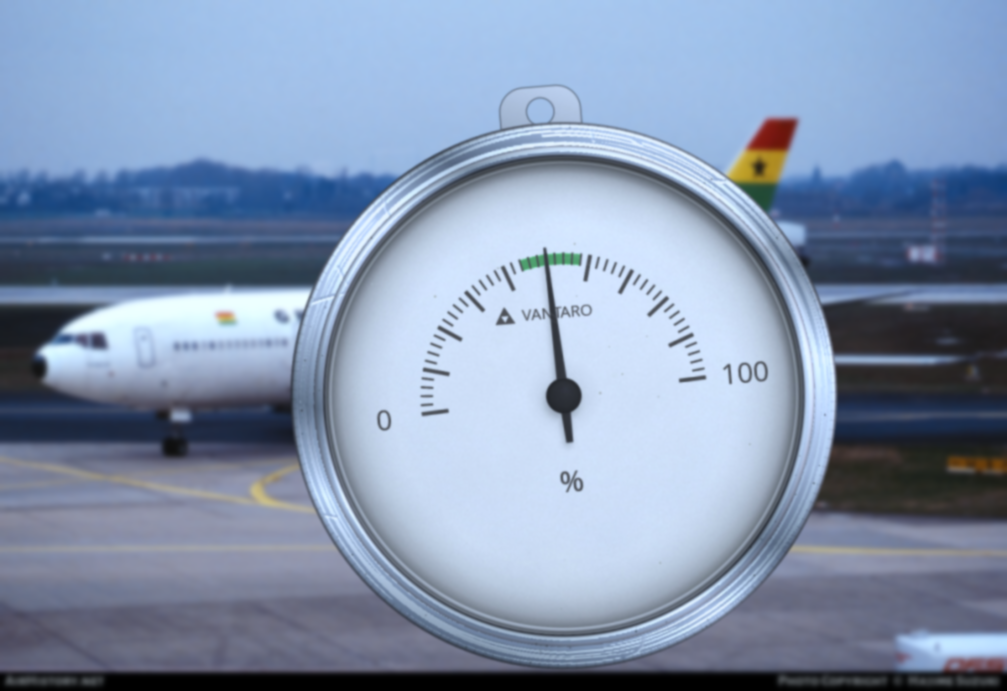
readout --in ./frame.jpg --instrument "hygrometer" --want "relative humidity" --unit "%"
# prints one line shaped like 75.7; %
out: 50; %
